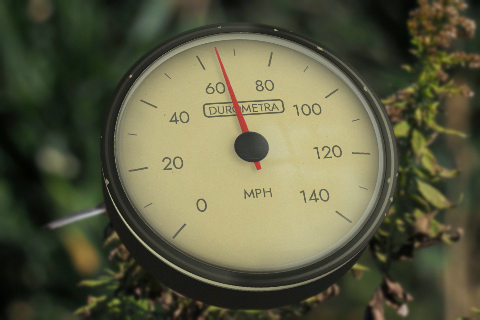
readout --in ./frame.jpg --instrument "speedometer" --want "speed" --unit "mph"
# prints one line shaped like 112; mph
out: 65; mph
